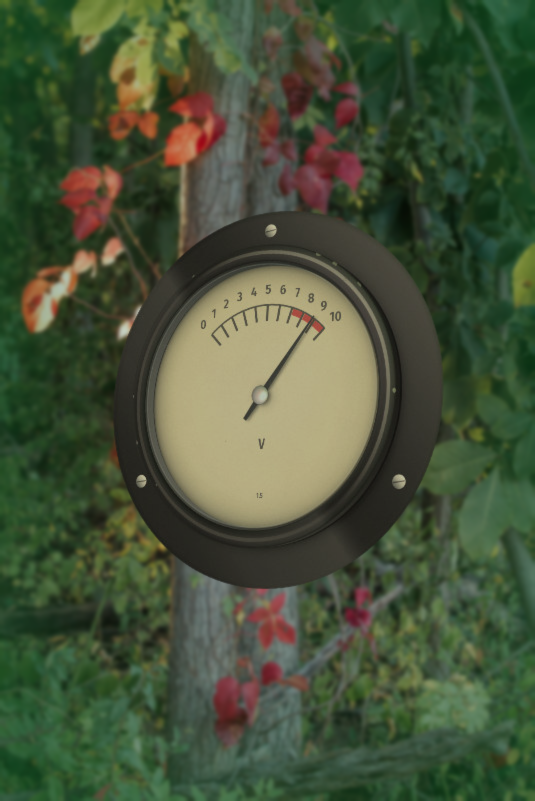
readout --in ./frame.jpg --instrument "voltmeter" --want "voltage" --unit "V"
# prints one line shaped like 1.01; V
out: 9; V
